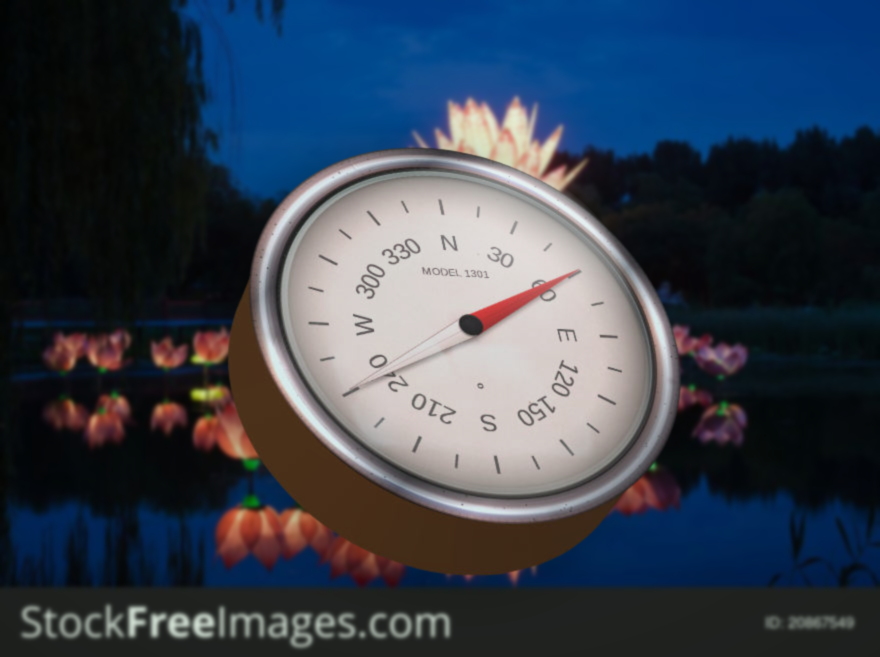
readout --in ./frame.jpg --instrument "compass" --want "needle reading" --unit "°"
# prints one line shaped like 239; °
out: 60; °
